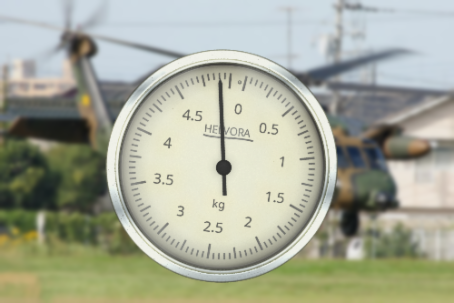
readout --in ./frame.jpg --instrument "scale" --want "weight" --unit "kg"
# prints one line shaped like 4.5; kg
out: 4.9; kg
